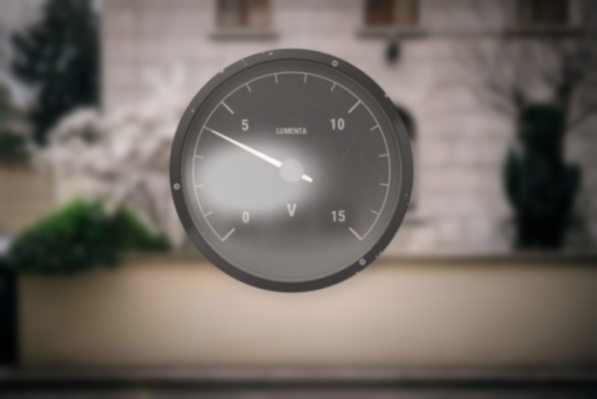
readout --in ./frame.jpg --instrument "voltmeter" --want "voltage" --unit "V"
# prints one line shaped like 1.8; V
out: 4; V
